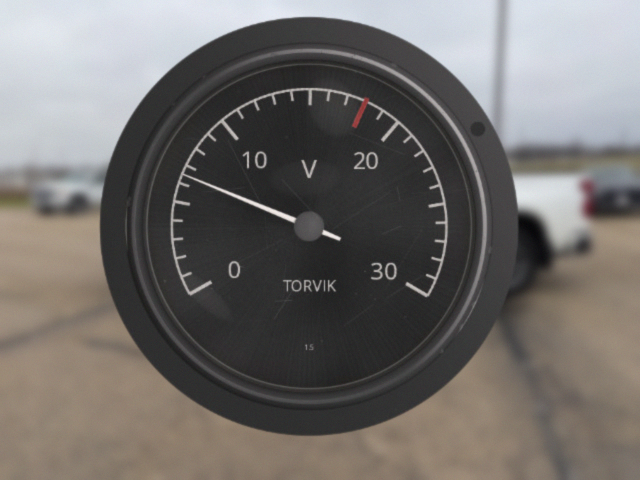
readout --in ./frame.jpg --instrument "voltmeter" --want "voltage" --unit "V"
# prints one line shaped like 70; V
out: 6.5; V
